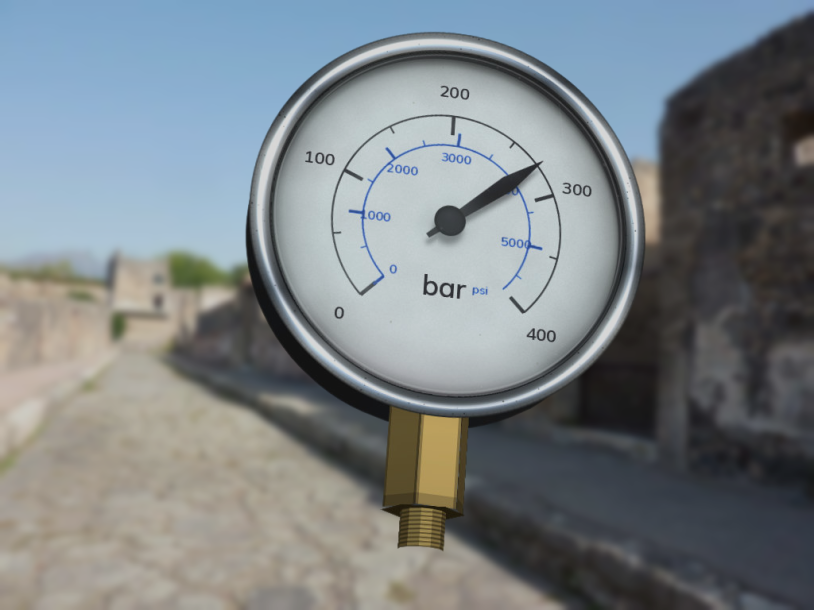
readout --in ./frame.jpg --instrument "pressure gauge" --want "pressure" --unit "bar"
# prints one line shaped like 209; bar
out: 275; bar
